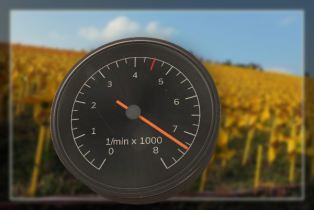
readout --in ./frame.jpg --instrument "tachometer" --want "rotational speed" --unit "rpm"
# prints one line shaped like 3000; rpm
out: 7375; rpm
